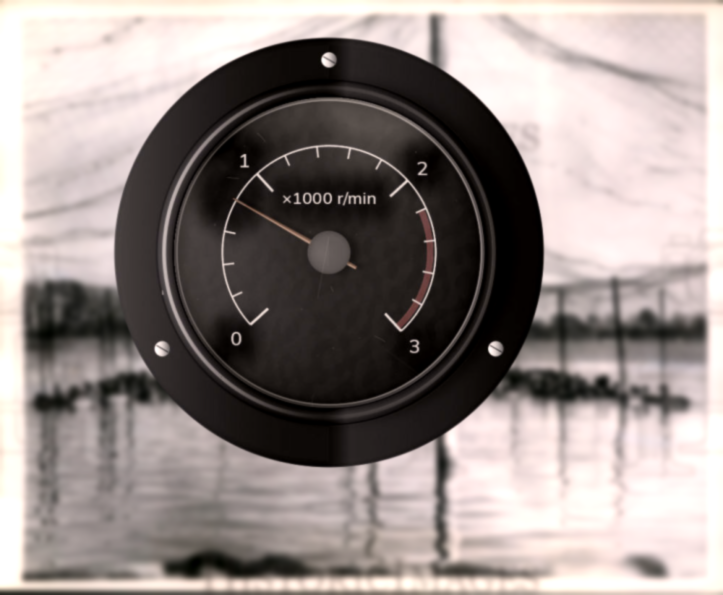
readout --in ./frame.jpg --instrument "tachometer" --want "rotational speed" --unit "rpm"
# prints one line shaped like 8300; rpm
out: 800; rpm
